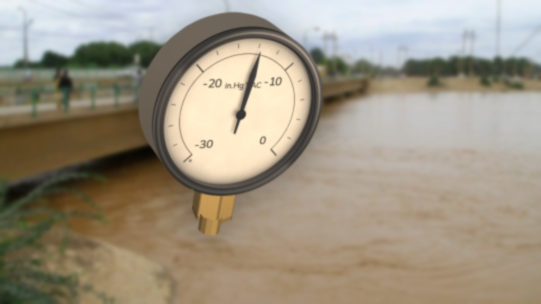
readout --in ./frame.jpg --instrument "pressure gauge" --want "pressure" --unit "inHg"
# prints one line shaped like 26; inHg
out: -14; inHg
